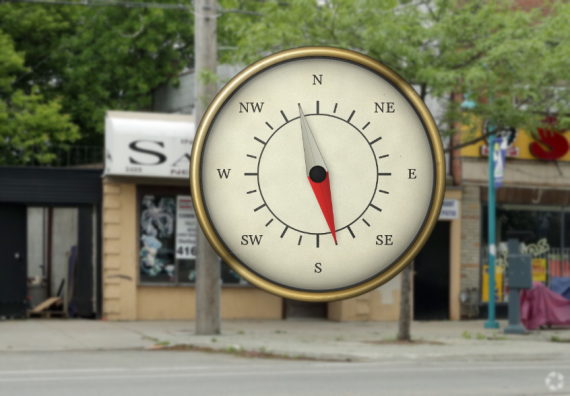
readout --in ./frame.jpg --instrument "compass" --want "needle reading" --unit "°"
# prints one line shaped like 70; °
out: 165; °
